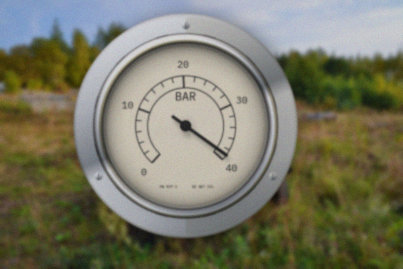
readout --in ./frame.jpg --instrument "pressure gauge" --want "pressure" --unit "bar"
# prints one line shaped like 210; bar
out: 39; bar
